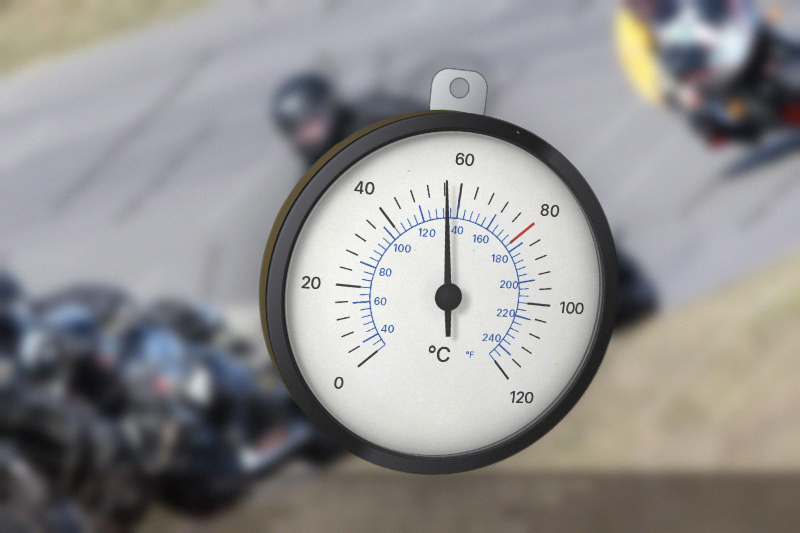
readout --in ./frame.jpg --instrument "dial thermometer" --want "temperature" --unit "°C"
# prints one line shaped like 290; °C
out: 56; °C
